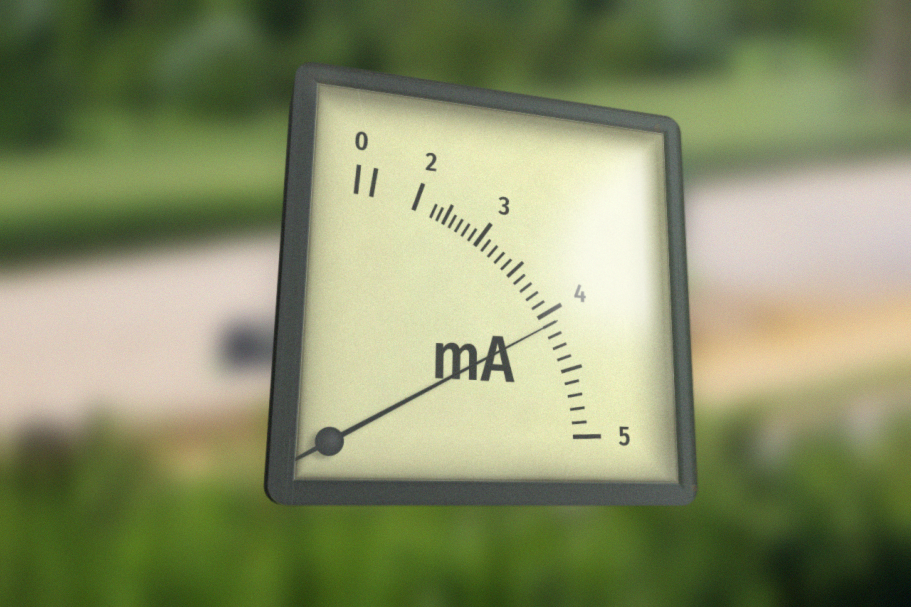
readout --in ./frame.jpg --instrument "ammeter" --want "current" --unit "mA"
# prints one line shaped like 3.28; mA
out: 4.1; mA
